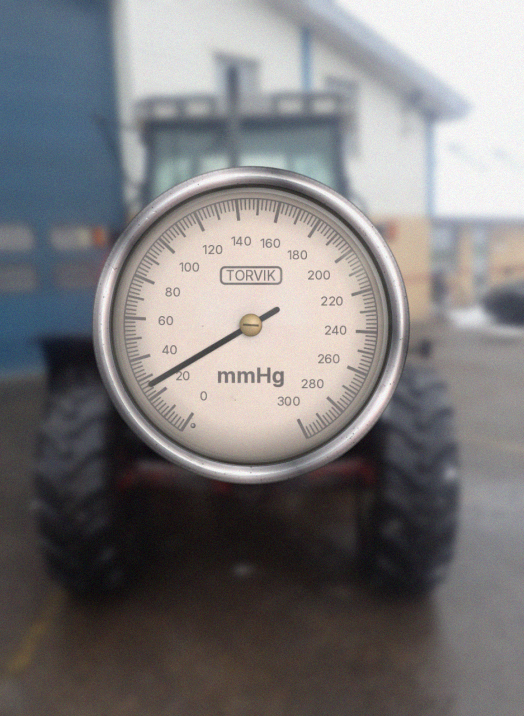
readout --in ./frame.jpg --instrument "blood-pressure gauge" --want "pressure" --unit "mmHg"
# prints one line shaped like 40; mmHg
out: 26; mmHg
